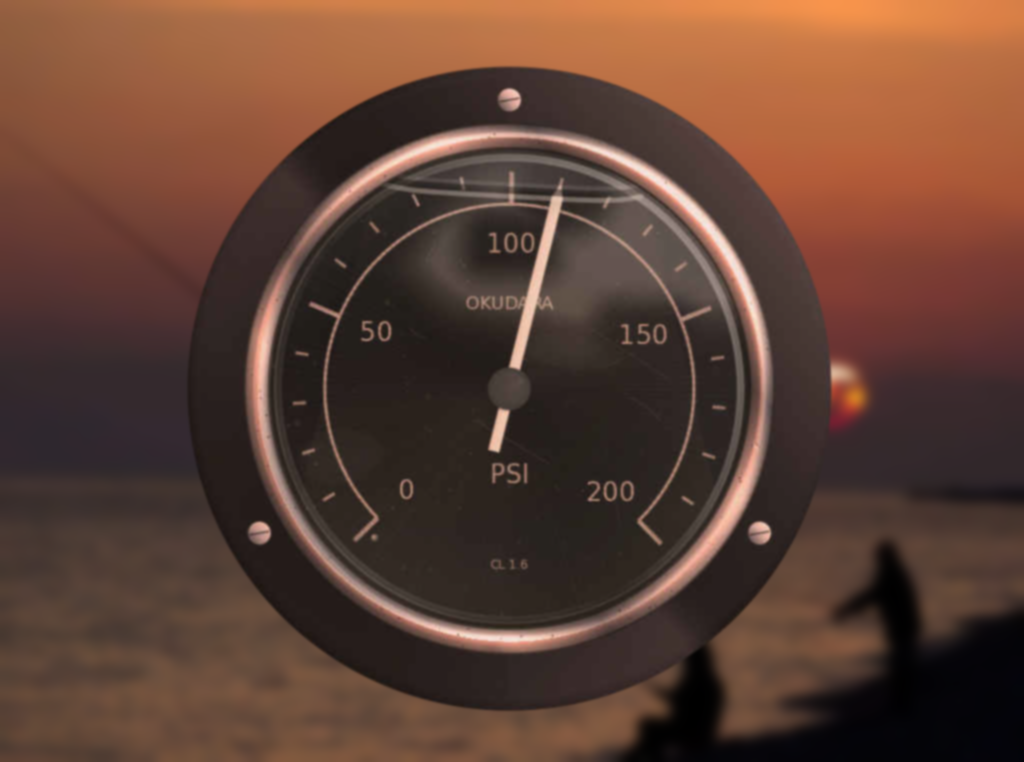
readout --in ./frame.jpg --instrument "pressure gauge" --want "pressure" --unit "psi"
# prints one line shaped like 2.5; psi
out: 110; psi
